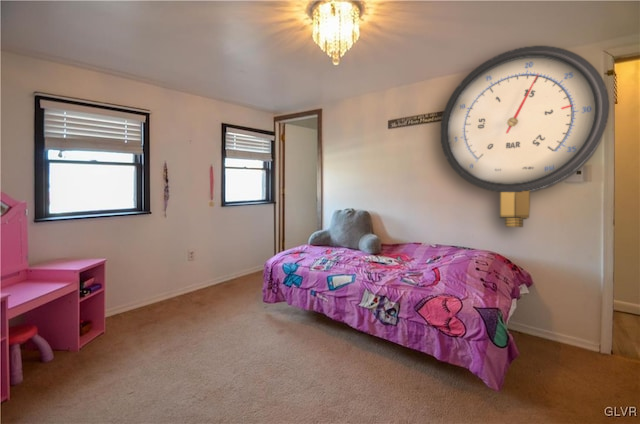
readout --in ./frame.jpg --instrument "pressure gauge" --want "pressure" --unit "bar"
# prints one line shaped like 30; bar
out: 1.5; bar
